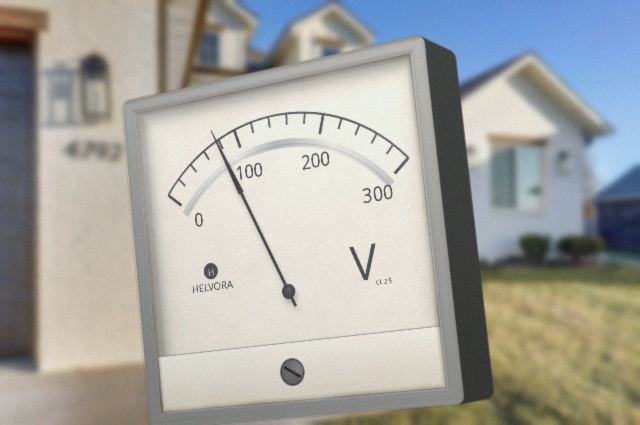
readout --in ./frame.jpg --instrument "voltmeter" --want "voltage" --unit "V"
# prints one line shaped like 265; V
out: 80; V
